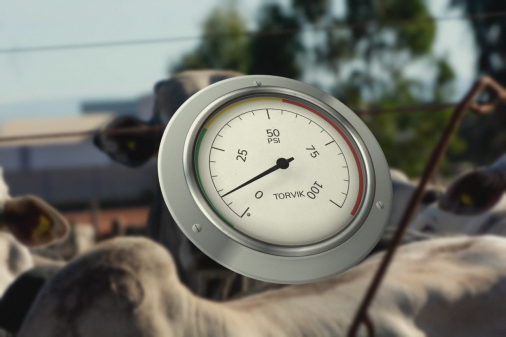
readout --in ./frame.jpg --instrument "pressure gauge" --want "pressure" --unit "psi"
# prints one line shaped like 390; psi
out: 7.5; psi
